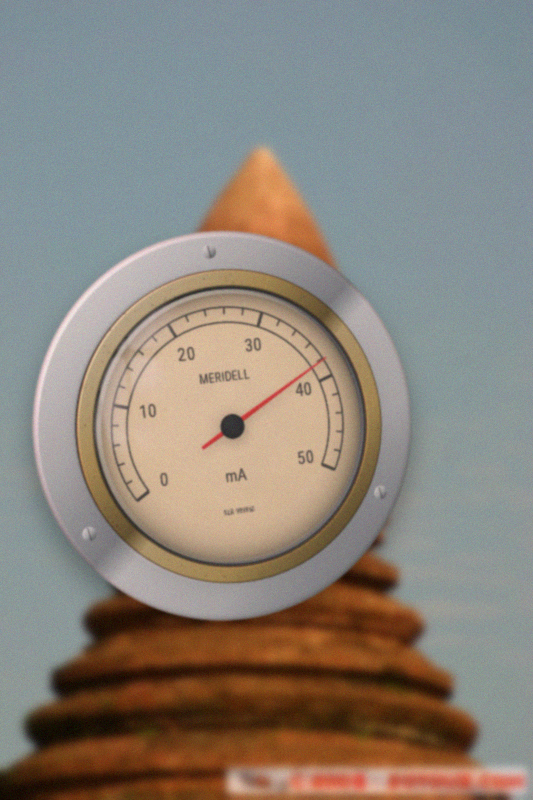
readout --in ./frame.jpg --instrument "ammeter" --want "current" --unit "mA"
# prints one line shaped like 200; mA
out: 38; mA
